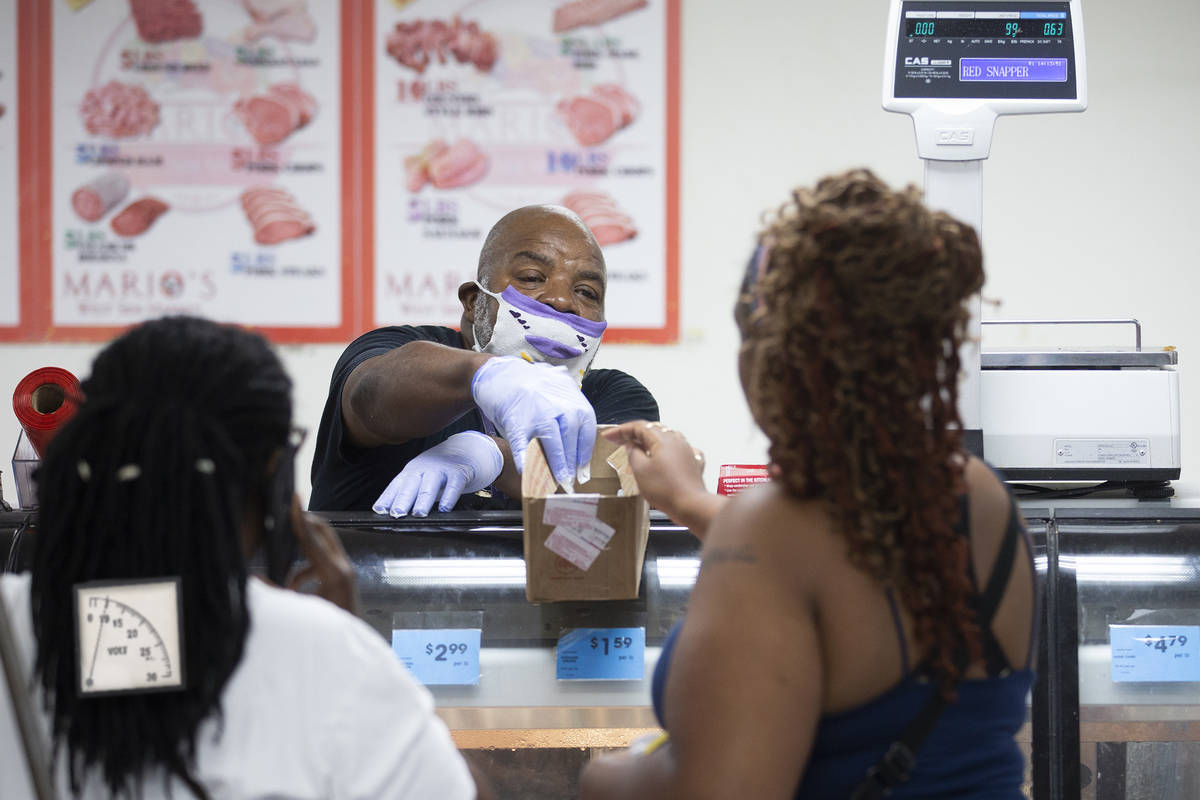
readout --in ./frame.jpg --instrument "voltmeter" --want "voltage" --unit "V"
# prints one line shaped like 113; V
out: 10; V
